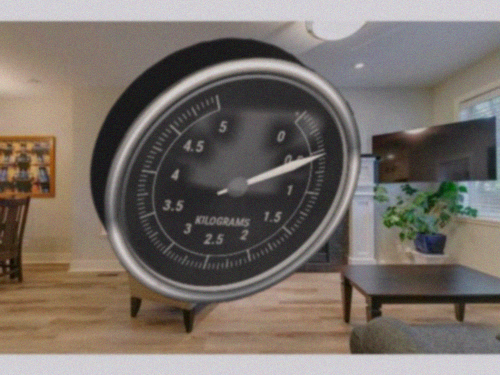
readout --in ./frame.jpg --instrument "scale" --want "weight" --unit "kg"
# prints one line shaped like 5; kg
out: 0.5; kg
